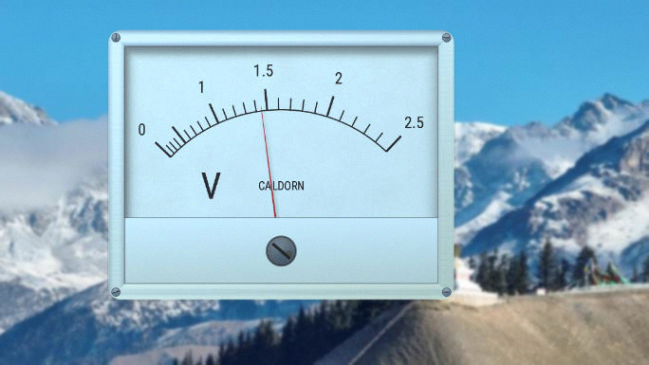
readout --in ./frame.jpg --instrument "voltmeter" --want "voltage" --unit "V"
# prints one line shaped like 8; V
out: 1.45; V
